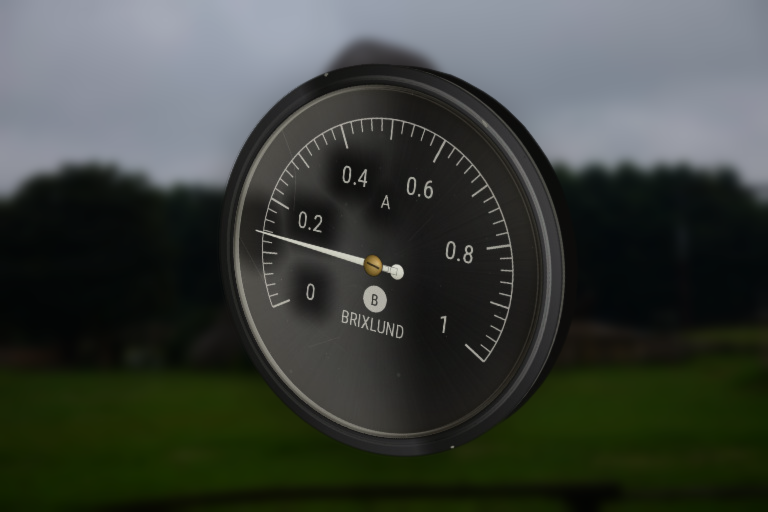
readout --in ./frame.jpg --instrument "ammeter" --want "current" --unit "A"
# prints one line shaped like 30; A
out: 0.14; A
